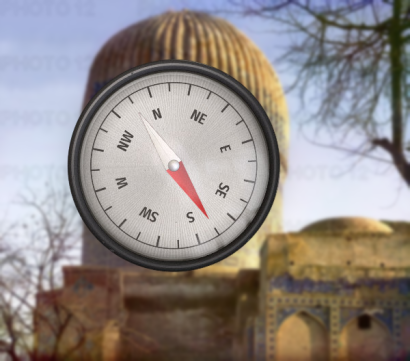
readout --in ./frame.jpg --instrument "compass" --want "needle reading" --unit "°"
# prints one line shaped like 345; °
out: 165; °
